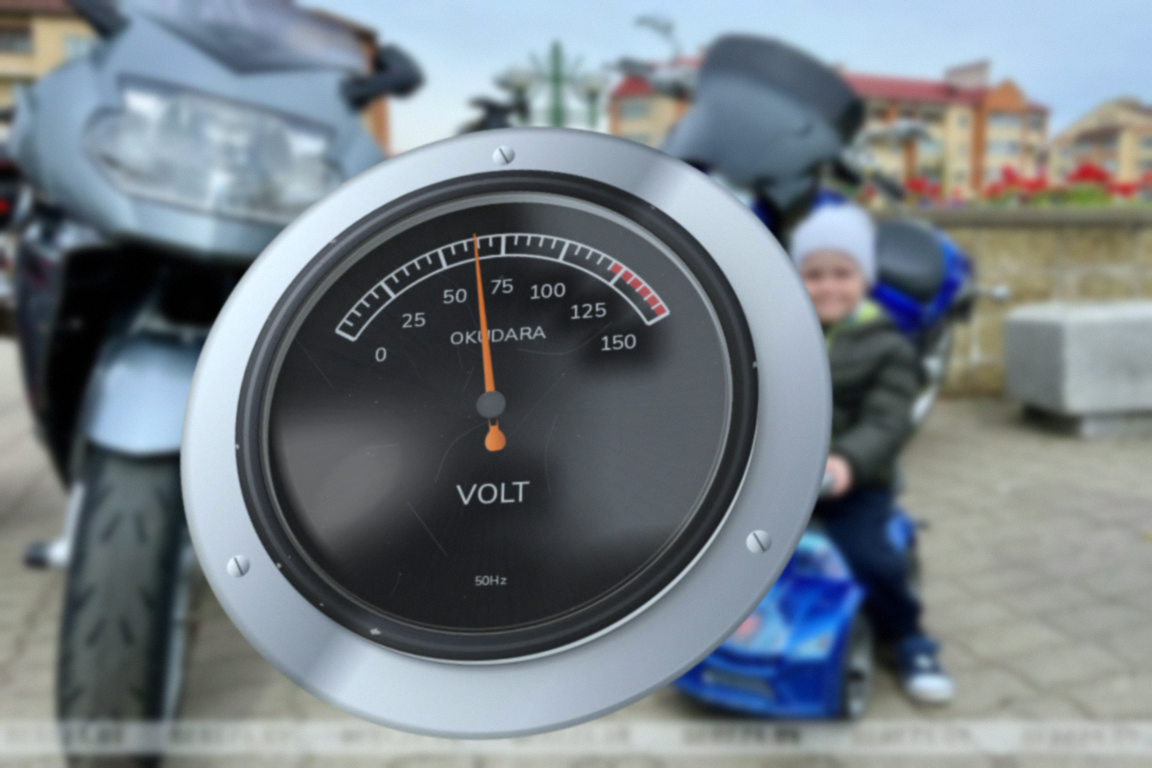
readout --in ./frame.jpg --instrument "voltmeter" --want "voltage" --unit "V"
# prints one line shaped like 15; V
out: 65; V
